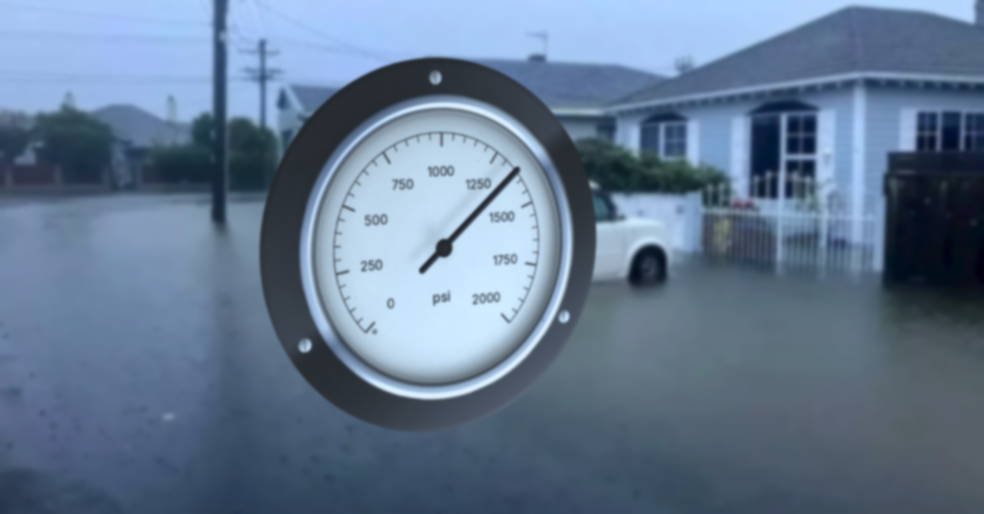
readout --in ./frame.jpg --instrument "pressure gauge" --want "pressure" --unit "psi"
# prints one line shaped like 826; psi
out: 1350; psi
